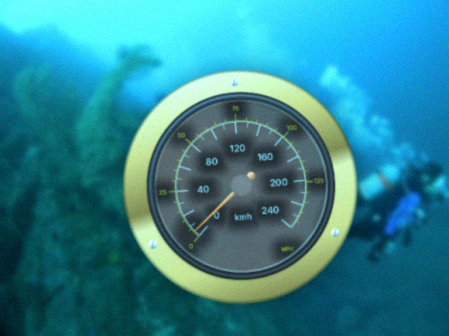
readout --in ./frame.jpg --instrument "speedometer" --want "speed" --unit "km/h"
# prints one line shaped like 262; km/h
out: 5; km/h
